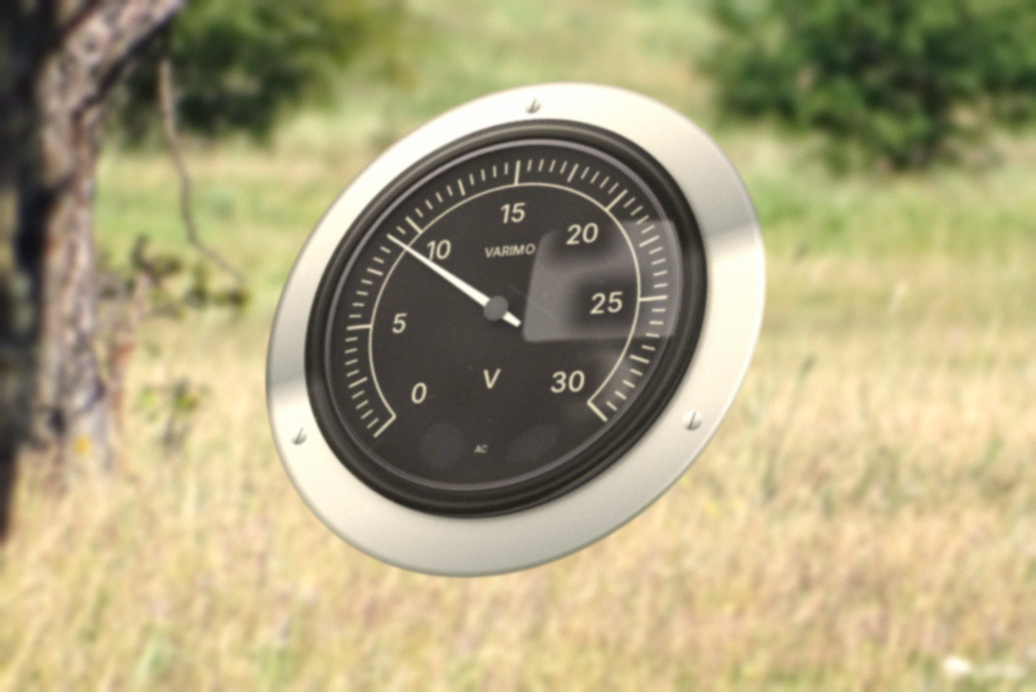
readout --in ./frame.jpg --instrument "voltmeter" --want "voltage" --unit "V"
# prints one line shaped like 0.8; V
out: 9; V
